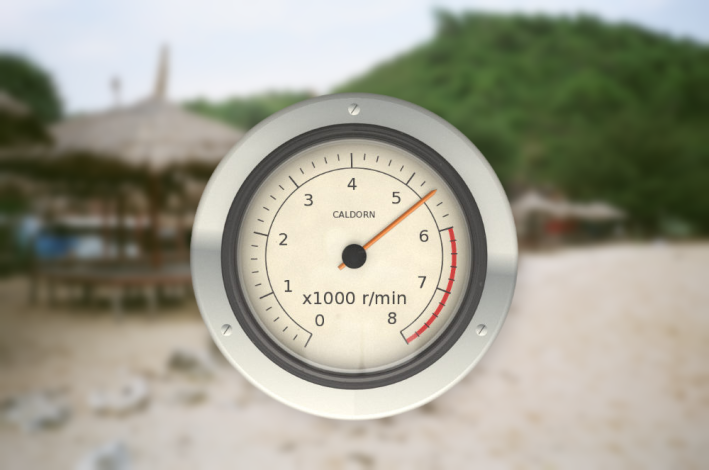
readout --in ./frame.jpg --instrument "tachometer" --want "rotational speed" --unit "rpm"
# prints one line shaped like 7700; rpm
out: 5400; rpm
